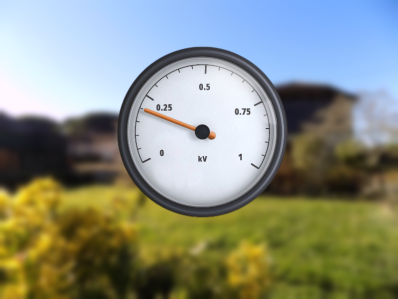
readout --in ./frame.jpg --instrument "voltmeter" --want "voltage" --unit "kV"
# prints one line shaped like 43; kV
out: 0.2; kV
